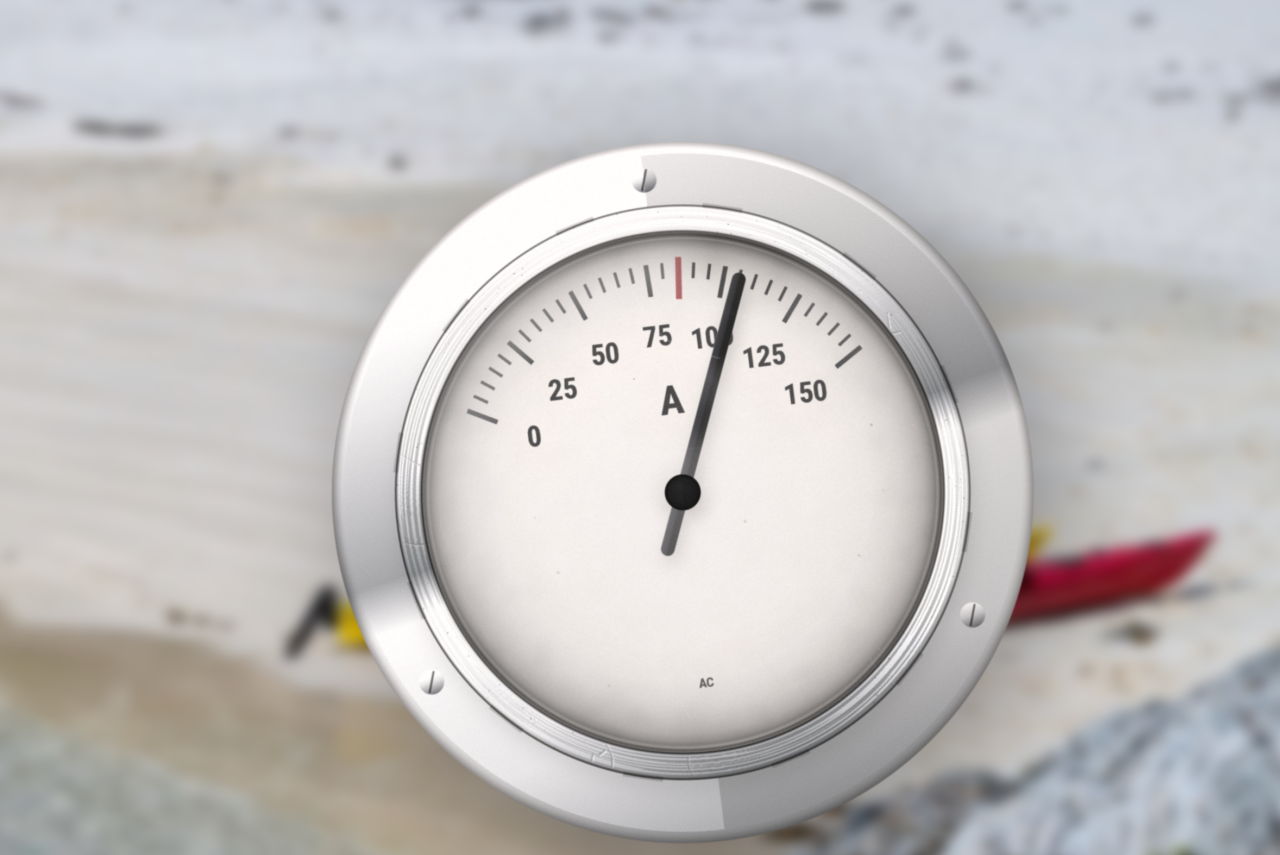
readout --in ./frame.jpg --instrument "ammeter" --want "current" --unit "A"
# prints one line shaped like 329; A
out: 105; A
